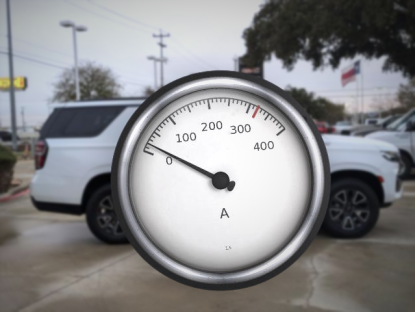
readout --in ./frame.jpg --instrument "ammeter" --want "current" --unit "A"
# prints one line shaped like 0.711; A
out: 20; A
